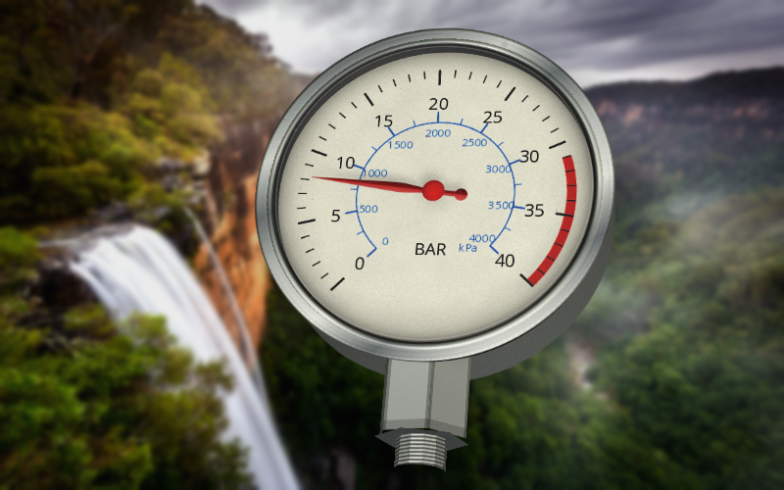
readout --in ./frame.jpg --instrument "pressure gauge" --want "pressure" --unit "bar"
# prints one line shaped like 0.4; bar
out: 8; bar
